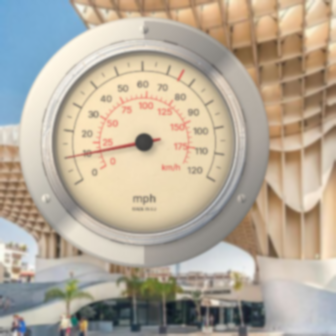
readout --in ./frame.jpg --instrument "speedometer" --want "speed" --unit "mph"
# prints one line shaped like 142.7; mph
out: 10; mph
